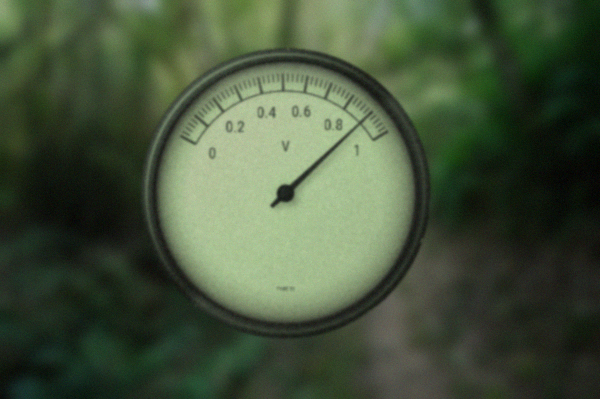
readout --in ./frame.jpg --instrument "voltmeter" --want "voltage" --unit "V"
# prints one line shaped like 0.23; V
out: 0.9; V
